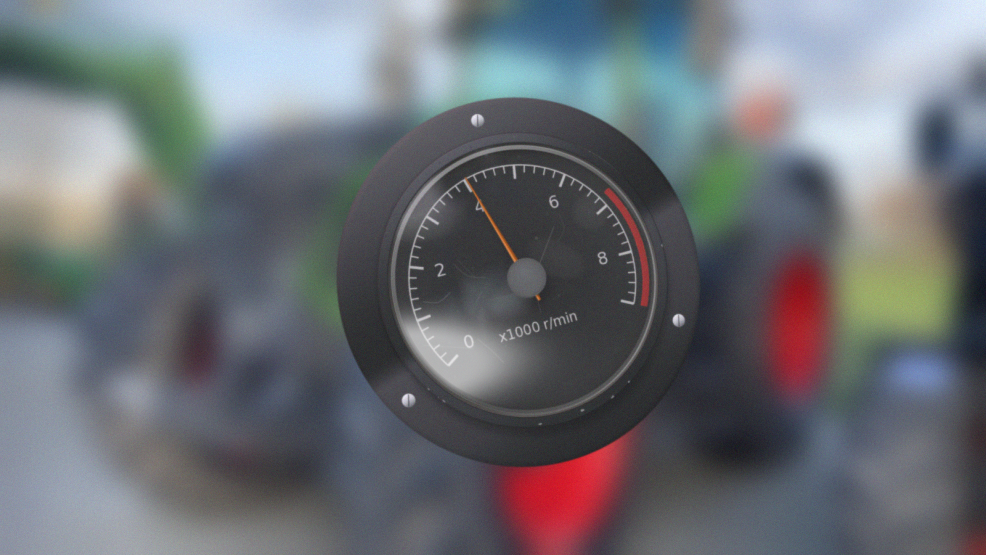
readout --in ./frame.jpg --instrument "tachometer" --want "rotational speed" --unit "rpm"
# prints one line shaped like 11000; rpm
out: 4000; rpm
